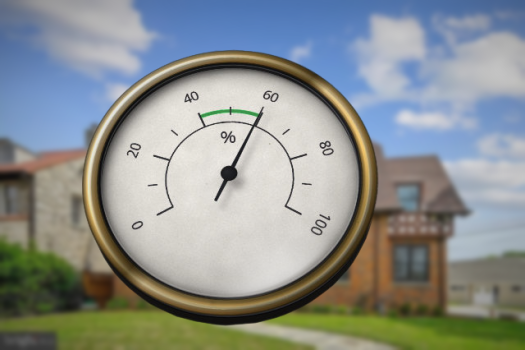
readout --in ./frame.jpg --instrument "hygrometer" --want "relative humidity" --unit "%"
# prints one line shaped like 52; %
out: 60; %
